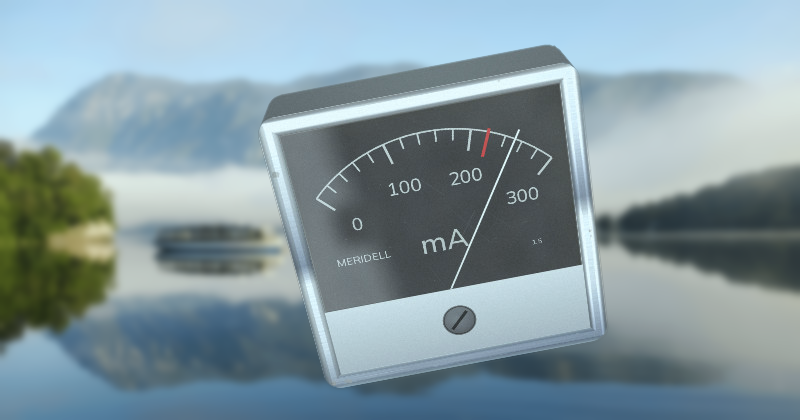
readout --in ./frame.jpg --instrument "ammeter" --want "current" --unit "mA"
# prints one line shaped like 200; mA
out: 250; mA
